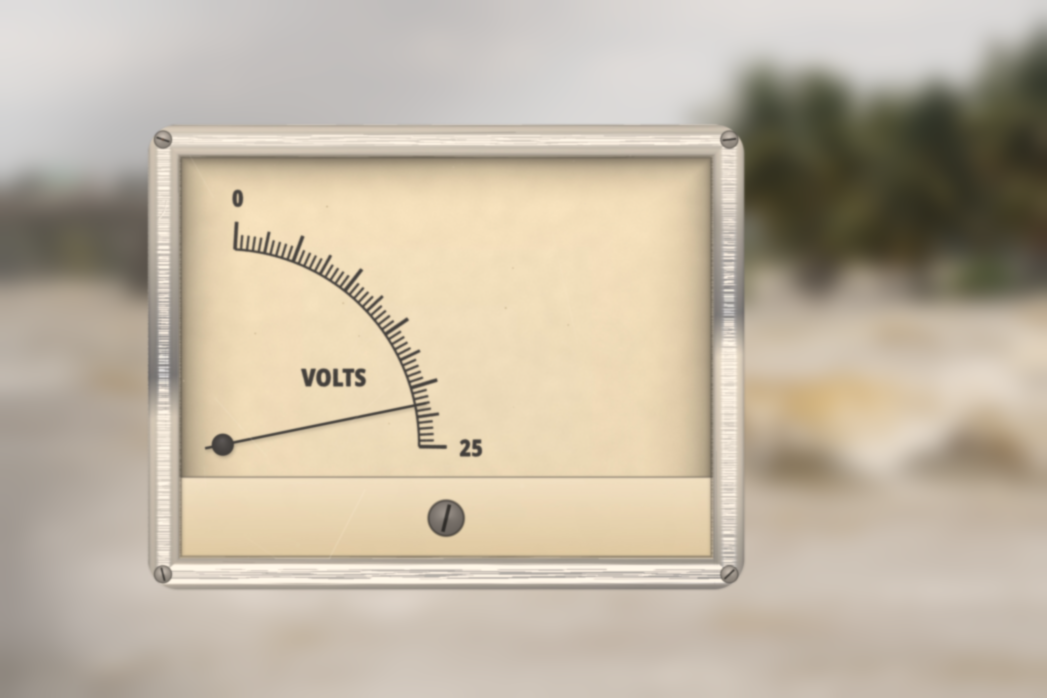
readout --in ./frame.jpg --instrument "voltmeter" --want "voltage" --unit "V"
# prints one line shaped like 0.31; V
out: 21.5; V
